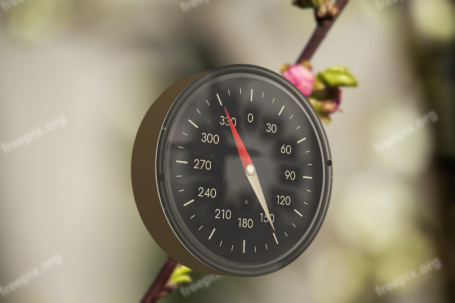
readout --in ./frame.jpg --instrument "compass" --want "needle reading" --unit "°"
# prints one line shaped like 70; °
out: 330; °
